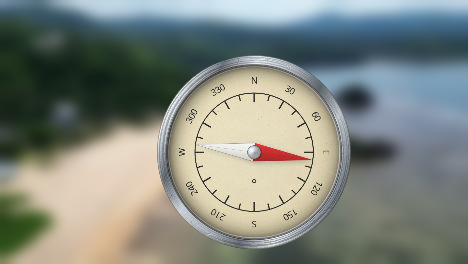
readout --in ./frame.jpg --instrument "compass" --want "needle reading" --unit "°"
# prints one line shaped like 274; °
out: 97.5; °
